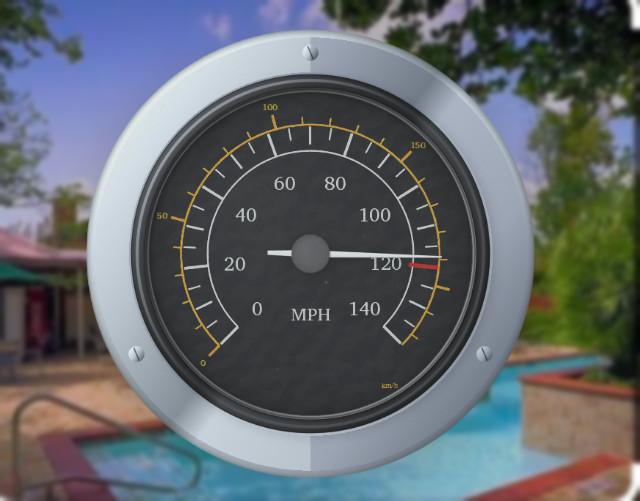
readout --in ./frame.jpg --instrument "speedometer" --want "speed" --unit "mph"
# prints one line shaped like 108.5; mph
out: 117.5; mph
